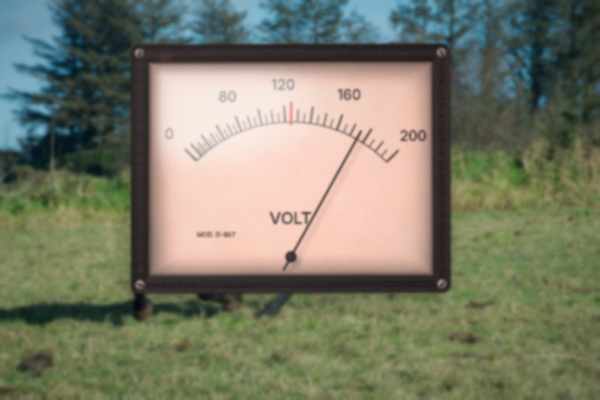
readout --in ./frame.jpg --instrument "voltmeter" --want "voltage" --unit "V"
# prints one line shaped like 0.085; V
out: 175; V
